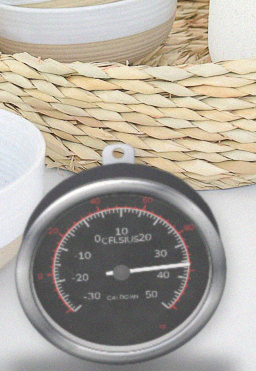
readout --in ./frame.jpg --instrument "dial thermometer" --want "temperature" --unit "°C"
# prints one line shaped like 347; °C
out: 35; °C
